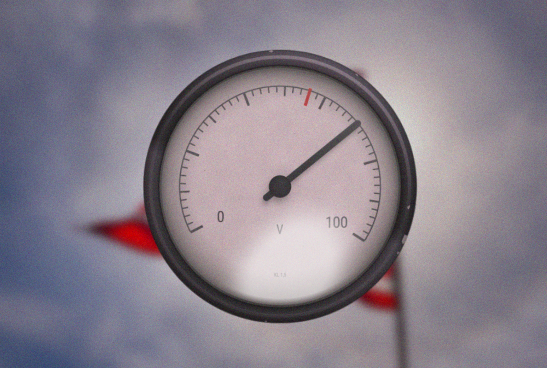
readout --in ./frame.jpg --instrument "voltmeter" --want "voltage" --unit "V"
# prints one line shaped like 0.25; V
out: 70; V
